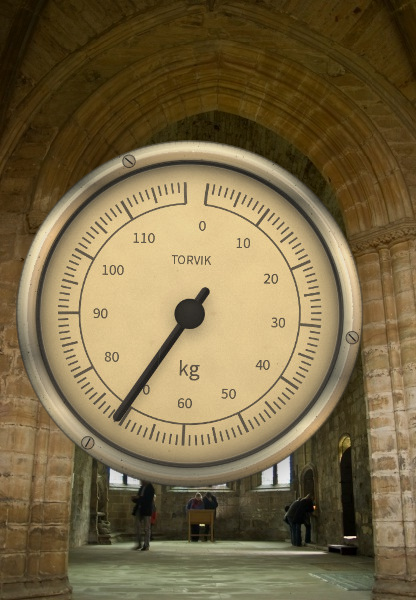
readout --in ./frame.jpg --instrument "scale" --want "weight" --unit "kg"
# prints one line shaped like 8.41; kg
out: 71; kg
